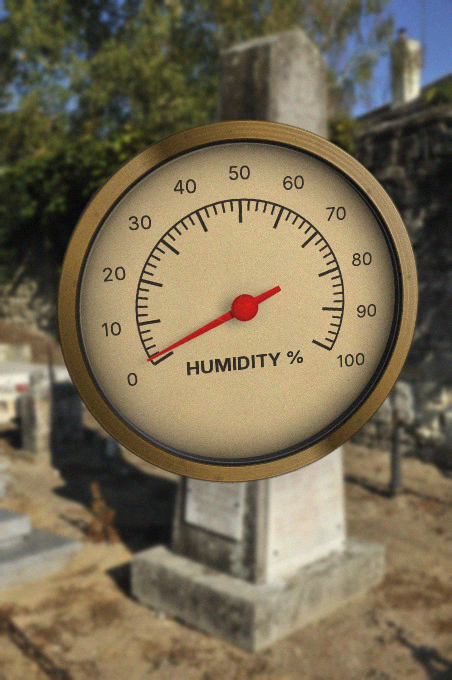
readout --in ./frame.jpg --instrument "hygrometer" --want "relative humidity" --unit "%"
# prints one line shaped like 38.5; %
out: 2; %
